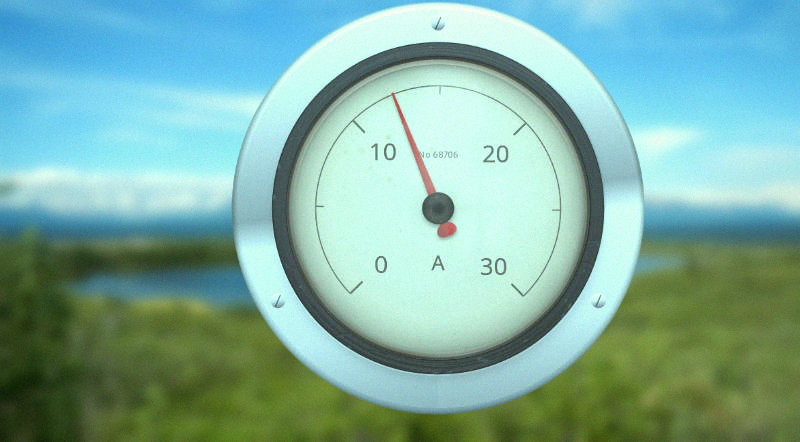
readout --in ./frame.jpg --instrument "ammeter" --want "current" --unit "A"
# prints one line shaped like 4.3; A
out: 12.5; A
